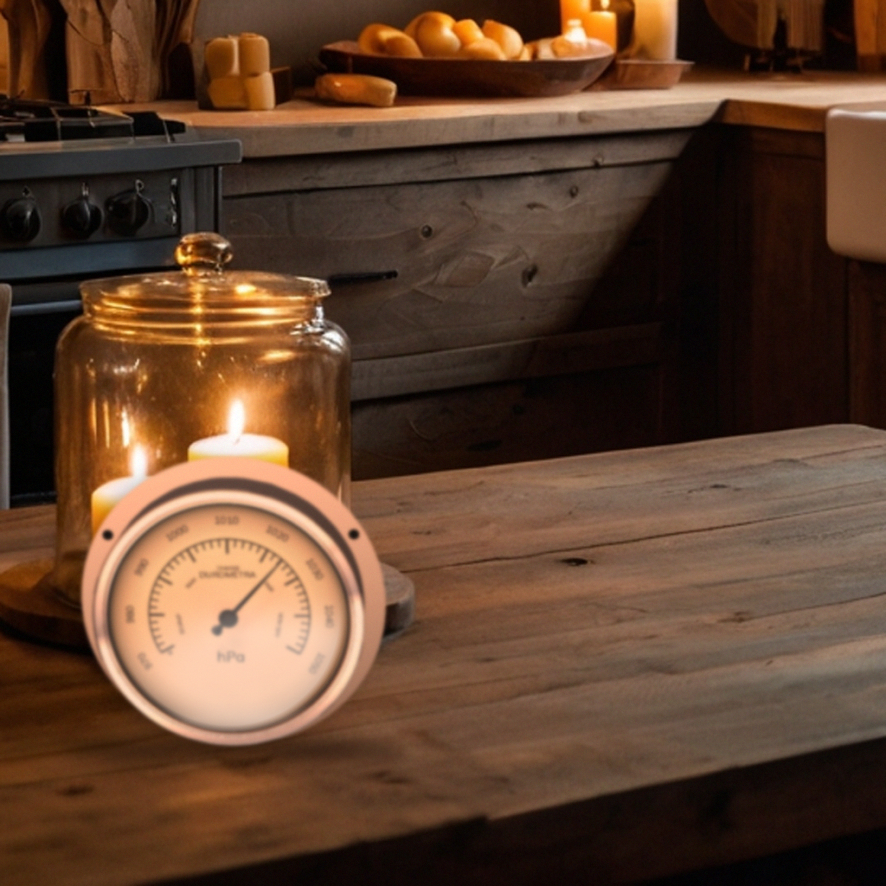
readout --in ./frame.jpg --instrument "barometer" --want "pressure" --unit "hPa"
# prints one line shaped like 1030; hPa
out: 1024; hPa
